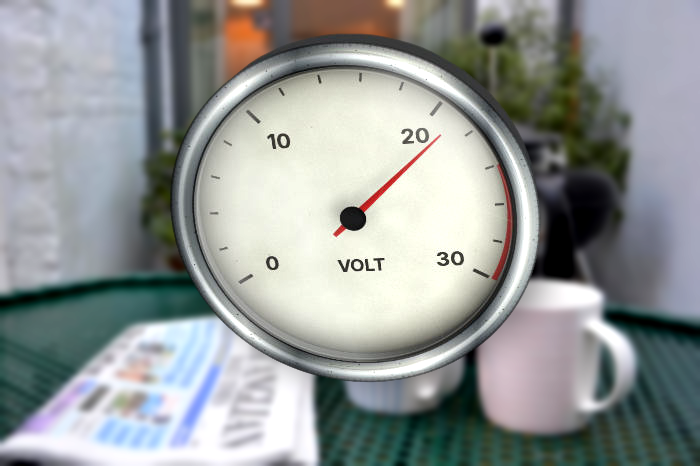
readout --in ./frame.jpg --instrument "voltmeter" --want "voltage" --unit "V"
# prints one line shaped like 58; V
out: 21; V
